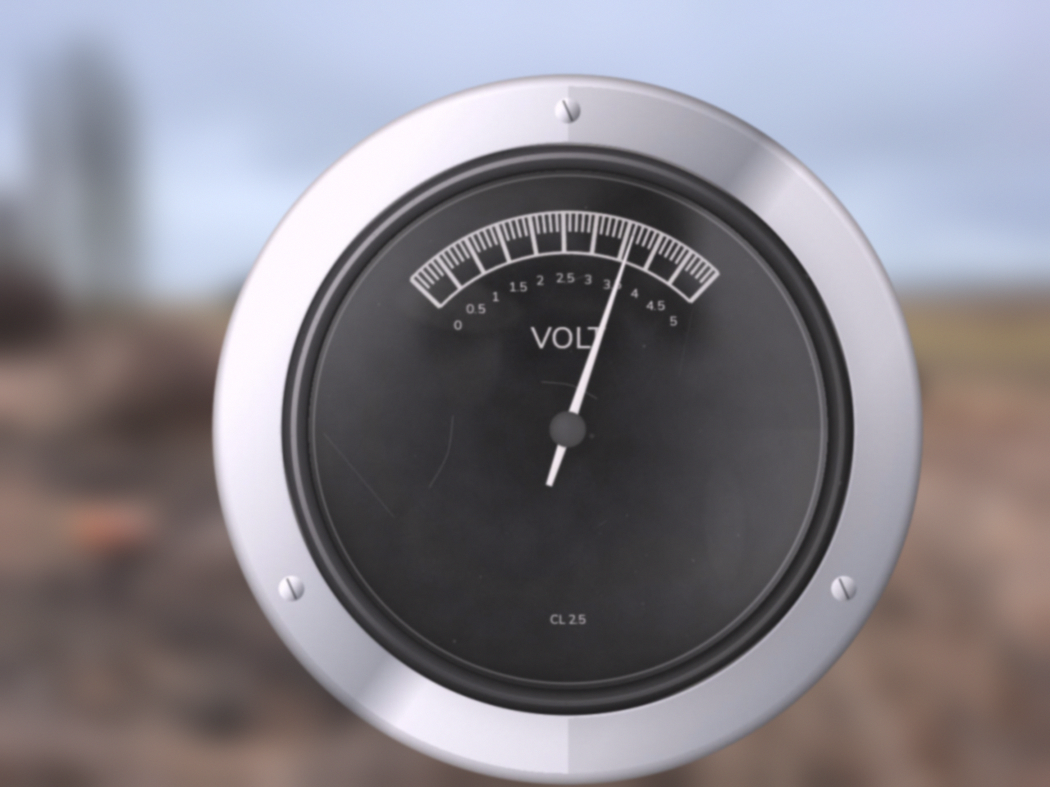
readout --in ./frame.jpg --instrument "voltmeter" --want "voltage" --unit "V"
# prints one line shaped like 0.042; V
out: 3.6; V
